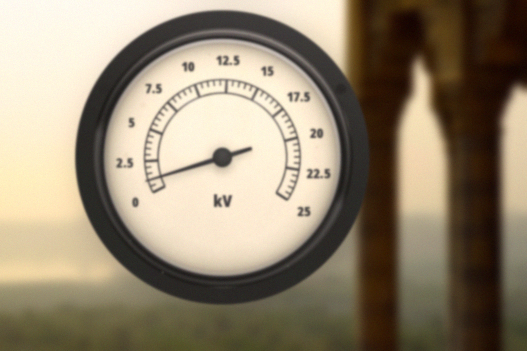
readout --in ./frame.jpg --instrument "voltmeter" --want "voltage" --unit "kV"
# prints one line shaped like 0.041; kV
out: 1; kV
